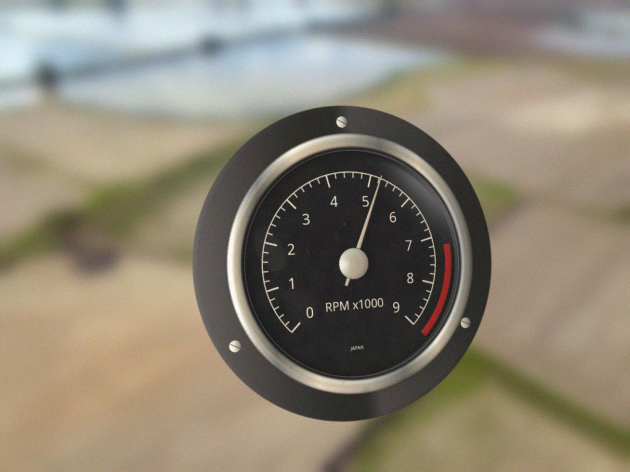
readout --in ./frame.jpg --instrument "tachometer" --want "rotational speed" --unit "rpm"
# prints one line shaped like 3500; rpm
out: 5200; rpm
